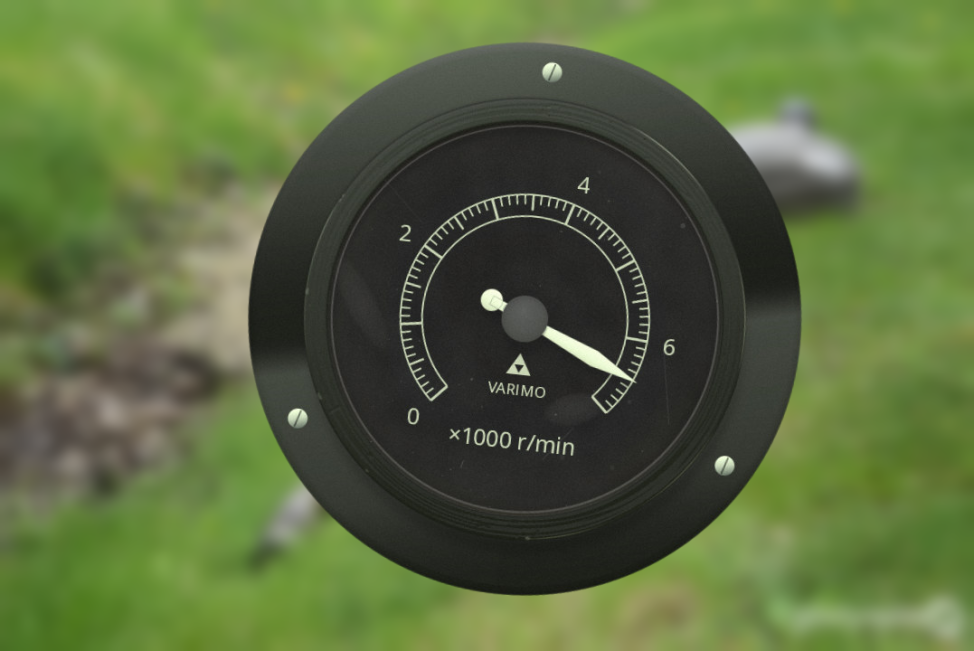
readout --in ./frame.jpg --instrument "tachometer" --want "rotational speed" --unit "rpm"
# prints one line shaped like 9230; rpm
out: 6500; rpm
